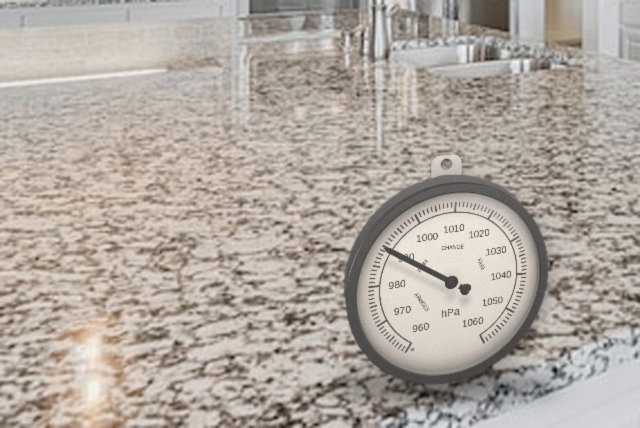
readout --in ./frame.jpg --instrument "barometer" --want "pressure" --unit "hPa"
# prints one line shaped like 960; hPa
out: 990; hPa
